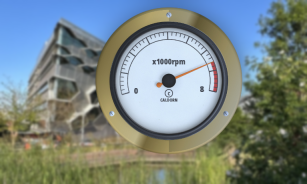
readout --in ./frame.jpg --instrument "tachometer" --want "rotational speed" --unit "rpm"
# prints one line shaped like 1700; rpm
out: 6600; rpm
